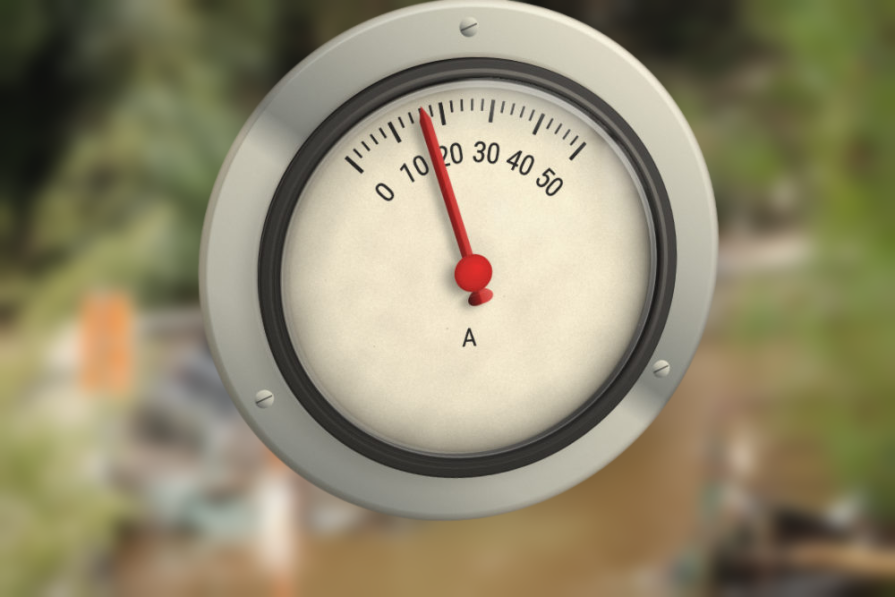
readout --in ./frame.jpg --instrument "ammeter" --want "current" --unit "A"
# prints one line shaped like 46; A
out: 16; A
